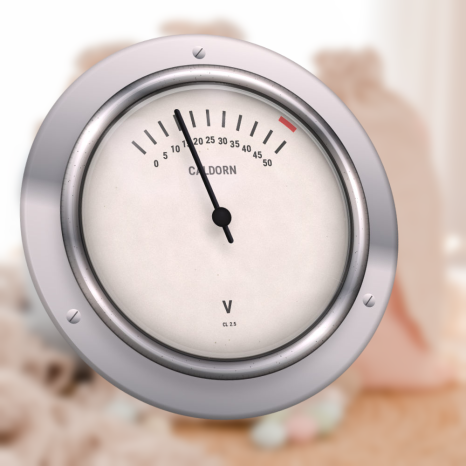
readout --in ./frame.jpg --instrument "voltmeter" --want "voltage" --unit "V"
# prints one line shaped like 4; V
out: 15; V
